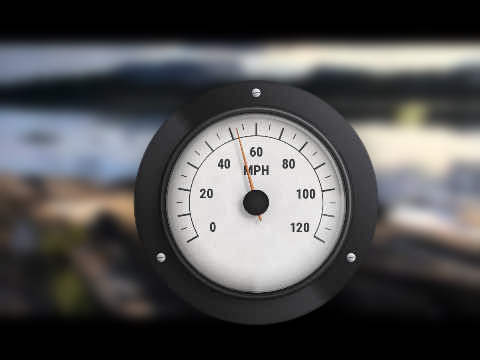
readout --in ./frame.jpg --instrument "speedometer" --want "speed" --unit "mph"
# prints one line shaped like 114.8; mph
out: 52.5; mph
